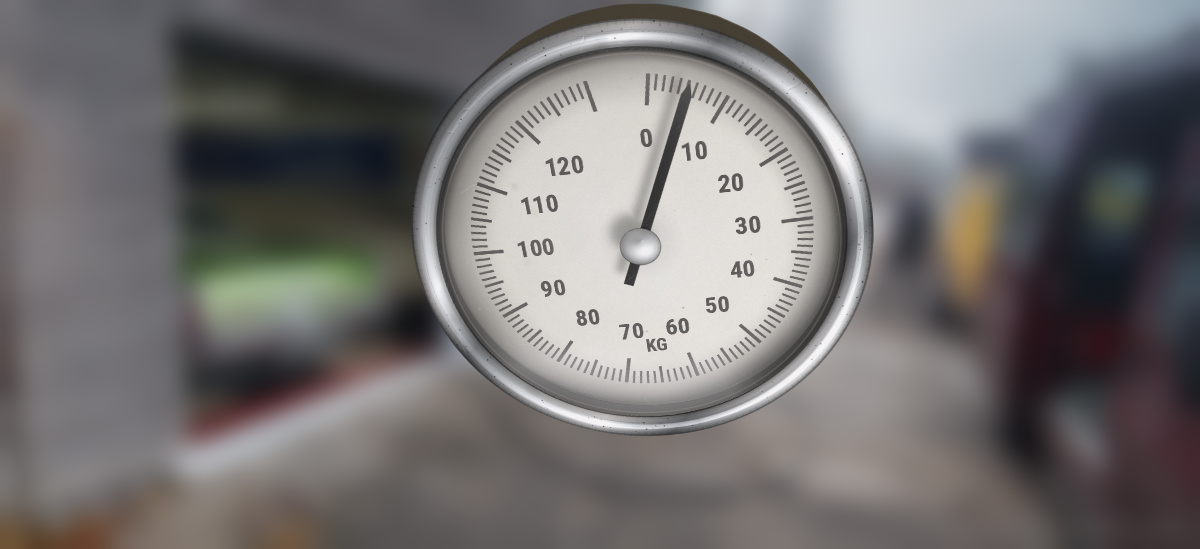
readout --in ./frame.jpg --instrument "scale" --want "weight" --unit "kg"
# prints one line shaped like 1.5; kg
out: 5; kg
